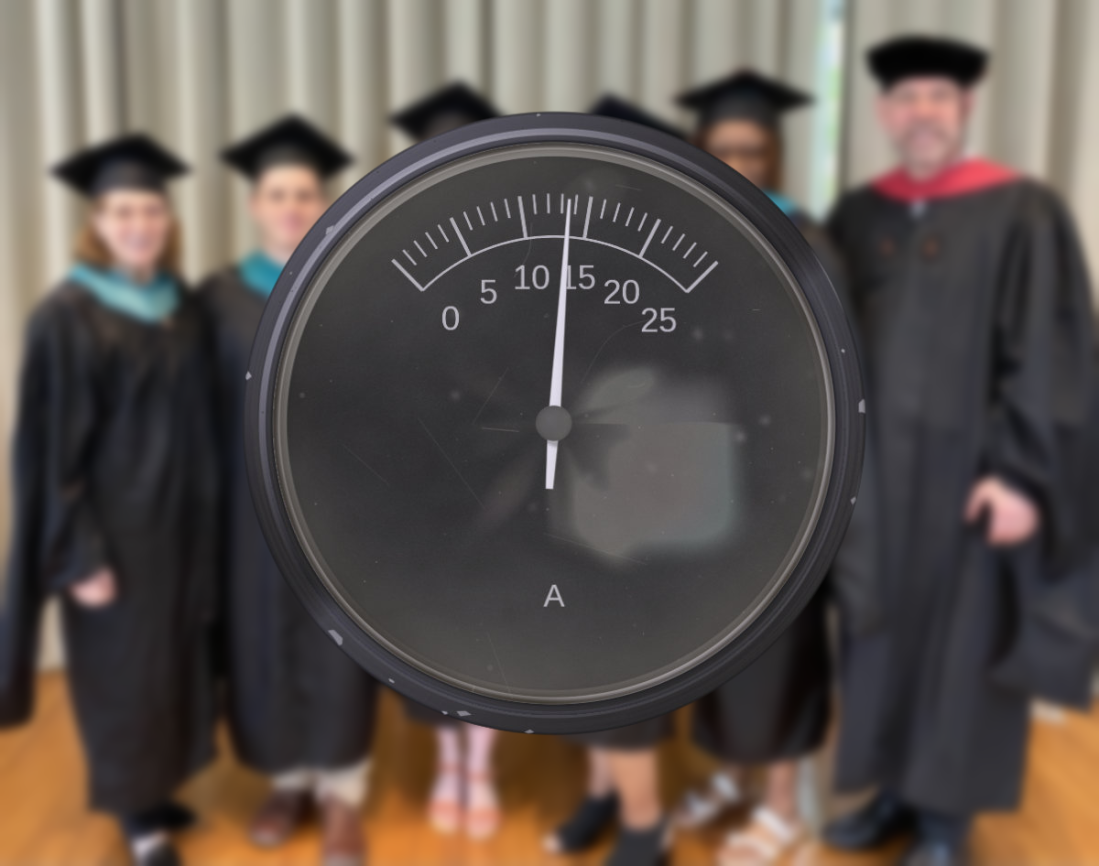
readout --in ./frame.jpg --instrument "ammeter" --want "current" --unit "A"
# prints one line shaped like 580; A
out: 13.5; A
